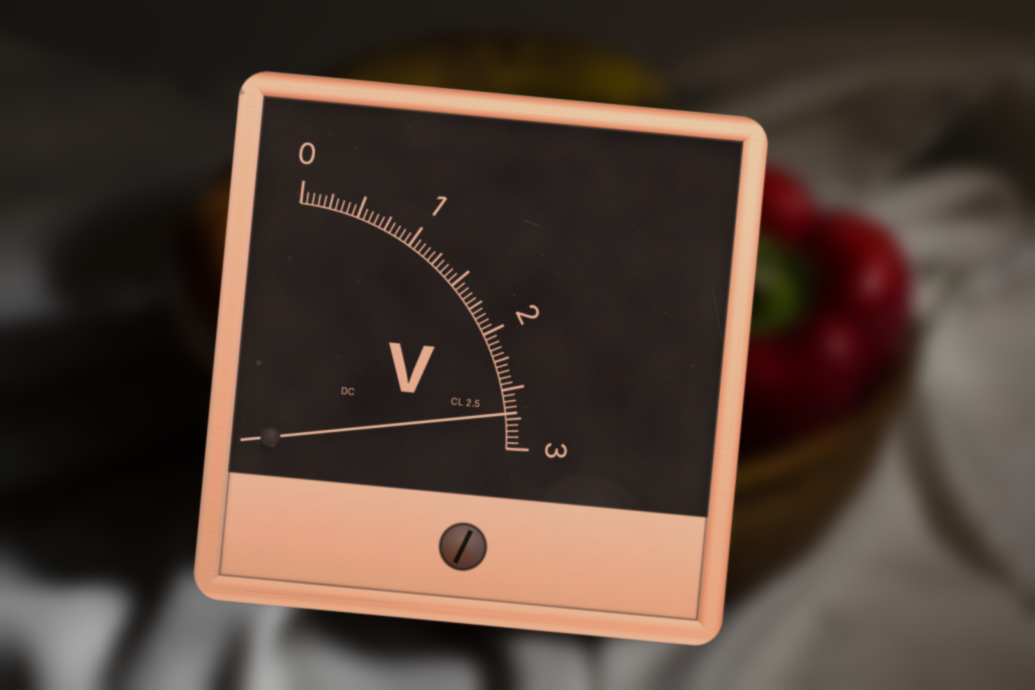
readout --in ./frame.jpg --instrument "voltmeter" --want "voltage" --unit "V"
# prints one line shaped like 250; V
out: 2.7; V
